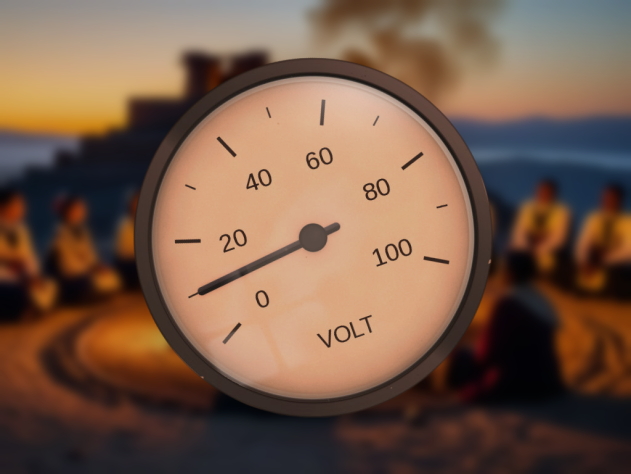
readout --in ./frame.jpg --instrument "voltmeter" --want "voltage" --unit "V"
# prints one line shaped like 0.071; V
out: 10; V
